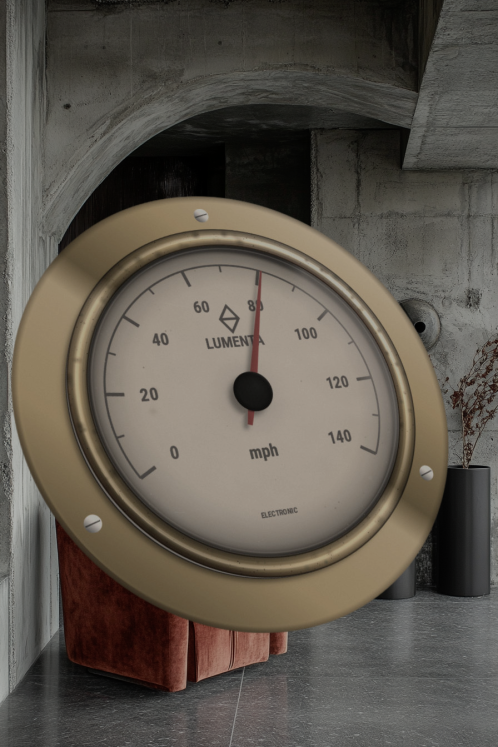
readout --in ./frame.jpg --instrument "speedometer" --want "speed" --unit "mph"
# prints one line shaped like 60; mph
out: 80; mph
